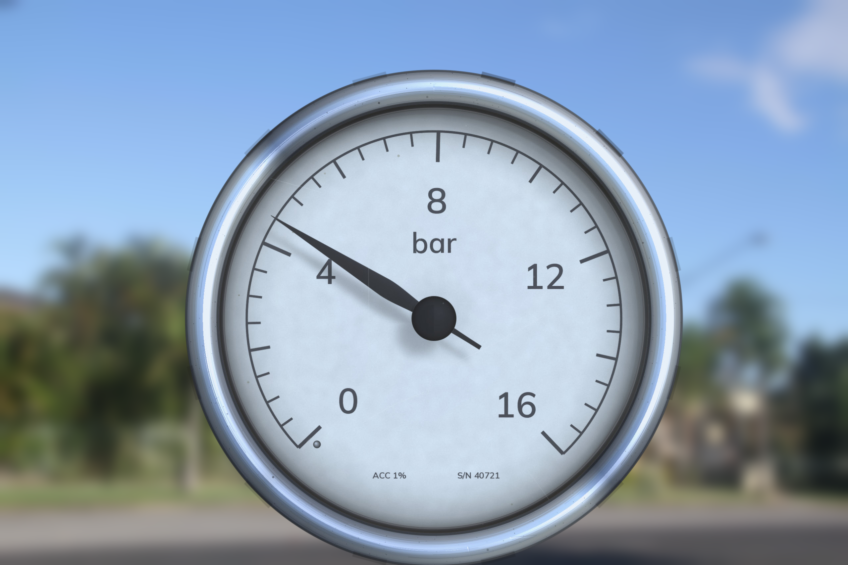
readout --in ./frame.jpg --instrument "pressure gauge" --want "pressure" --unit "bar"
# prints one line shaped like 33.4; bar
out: 4.5; bar
